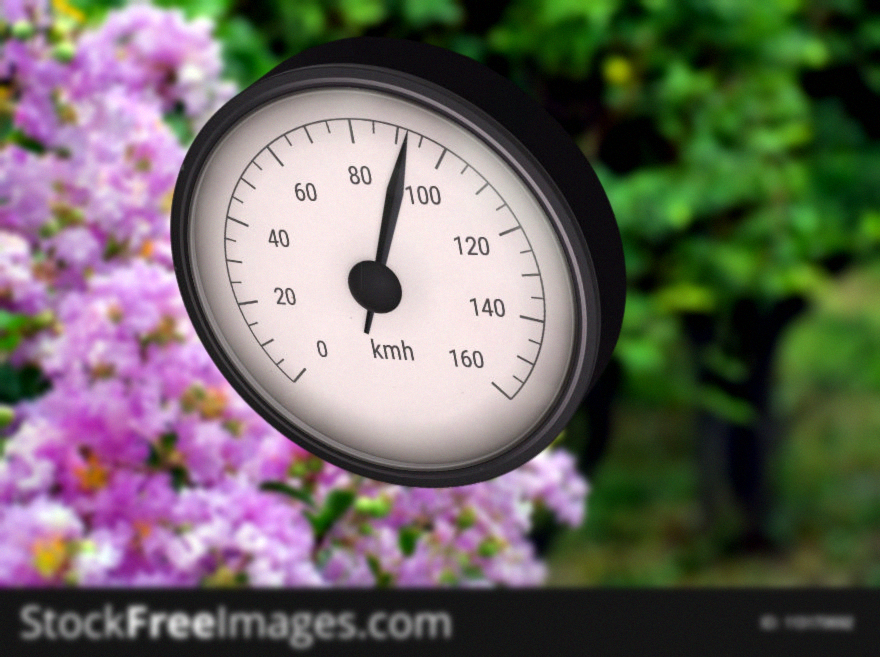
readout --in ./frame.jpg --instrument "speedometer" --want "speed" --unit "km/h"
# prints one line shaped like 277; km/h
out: 92.5; km/h
